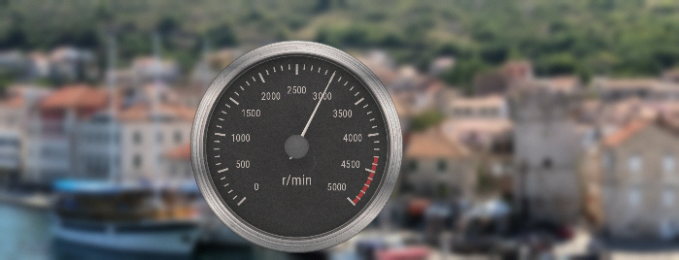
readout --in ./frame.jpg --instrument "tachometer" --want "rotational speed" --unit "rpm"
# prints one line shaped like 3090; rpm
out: 3000; rpm
